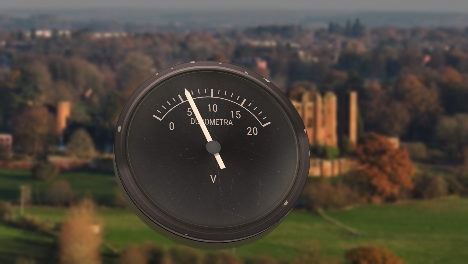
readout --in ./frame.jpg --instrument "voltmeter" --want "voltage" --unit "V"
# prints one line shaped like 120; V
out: 6; V
